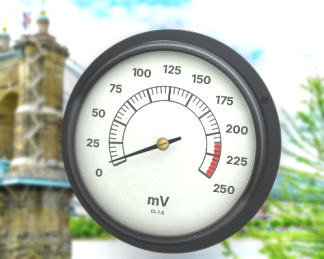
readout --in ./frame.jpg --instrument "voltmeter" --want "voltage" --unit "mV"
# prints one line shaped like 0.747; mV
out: 5; mV
